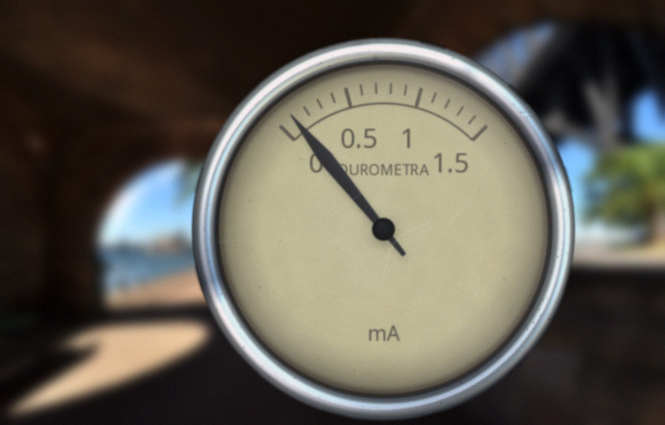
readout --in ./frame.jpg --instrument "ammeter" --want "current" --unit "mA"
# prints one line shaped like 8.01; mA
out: 0.1; mA
